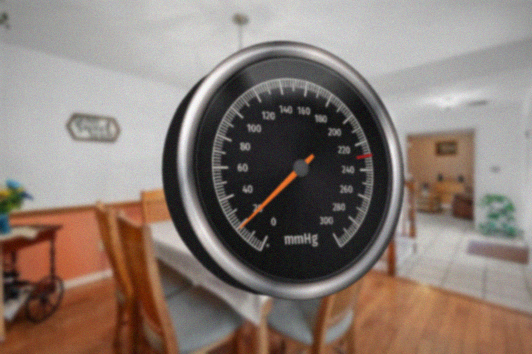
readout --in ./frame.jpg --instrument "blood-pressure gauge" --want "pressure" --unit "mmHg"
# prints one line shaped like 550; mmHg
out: 20; mmHg
